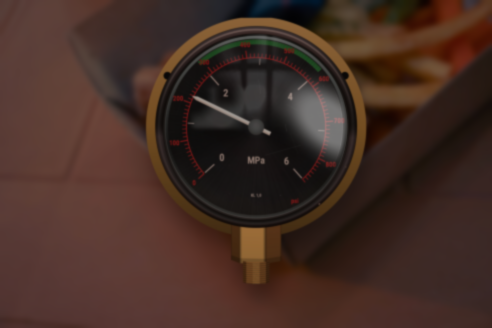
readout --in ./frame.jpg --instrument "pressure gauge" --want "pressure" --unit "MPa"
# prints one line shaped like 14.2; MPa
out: 1.5; MPa
